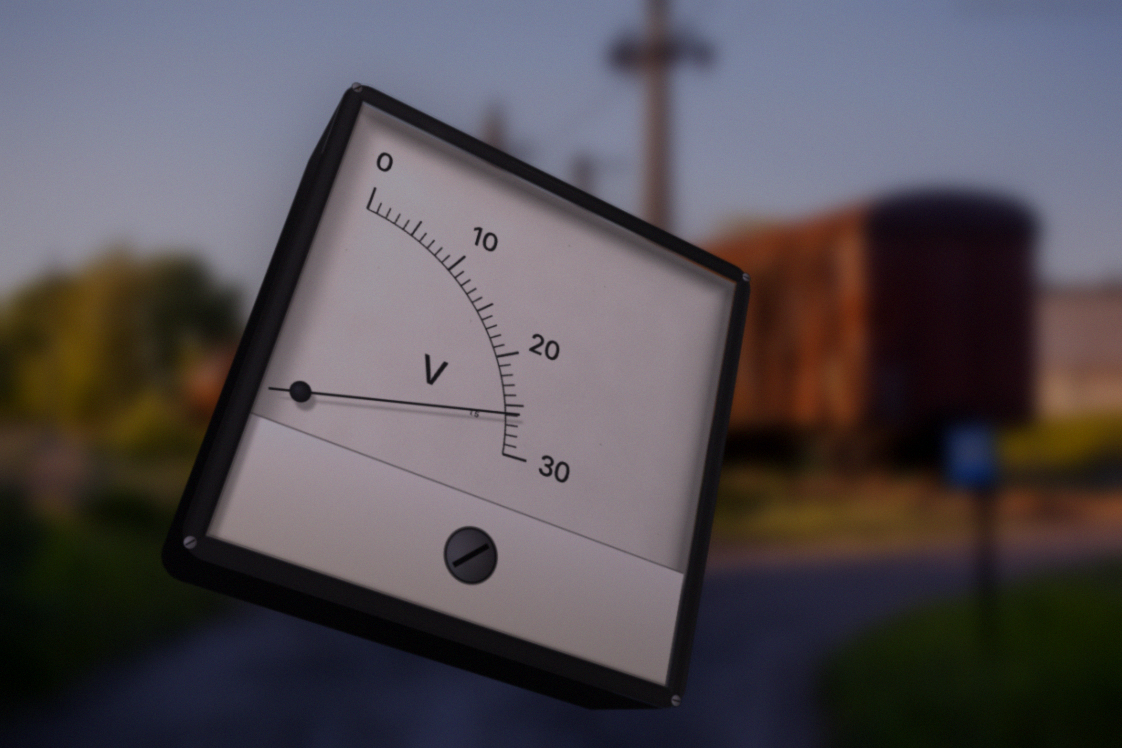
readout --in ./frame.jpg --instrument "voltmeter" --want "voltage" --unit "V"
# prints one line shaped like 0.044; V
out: 26; V
